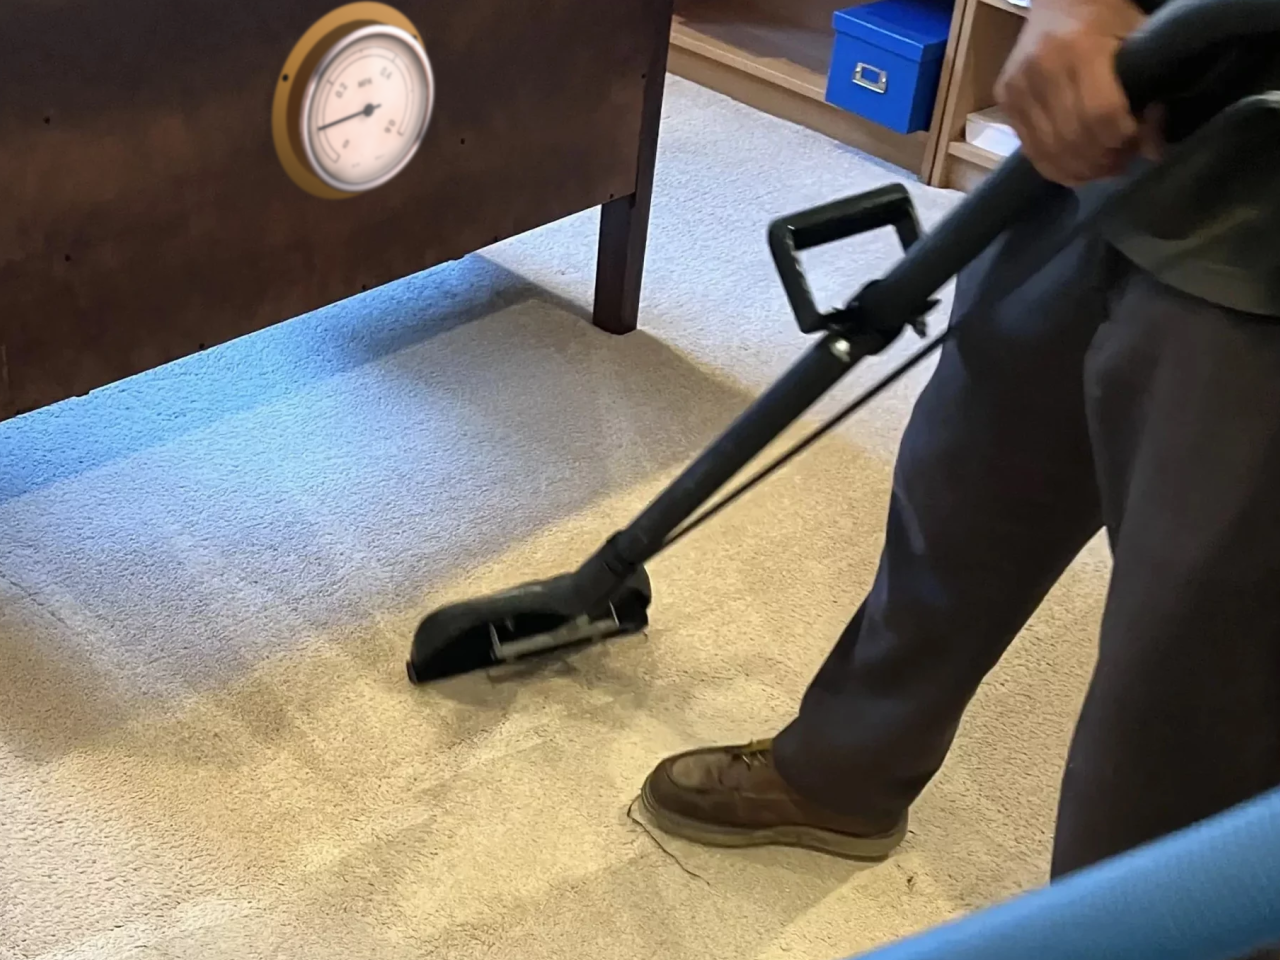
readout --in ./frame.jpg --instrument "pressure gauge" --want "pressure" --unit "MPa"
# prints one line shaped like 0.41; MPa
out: 0.1; MPa
